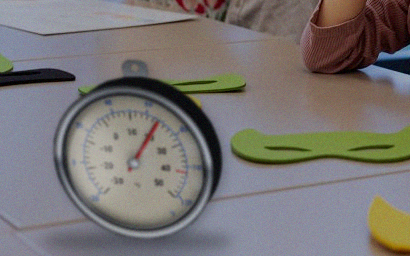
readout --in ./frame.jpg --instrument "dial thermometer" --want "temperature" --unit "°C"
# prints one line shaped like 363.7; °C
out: 20; °C
